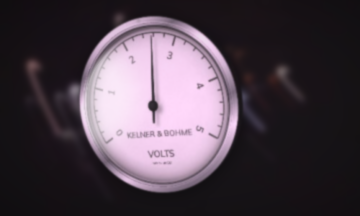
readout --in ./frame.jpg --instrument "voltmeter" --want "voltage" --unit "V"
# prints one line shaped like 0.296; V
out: 2.6; V
